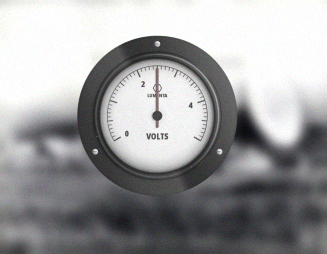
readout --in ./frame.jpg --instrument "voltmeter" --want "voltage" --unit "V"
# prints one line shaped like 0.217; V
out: 2.5; V
